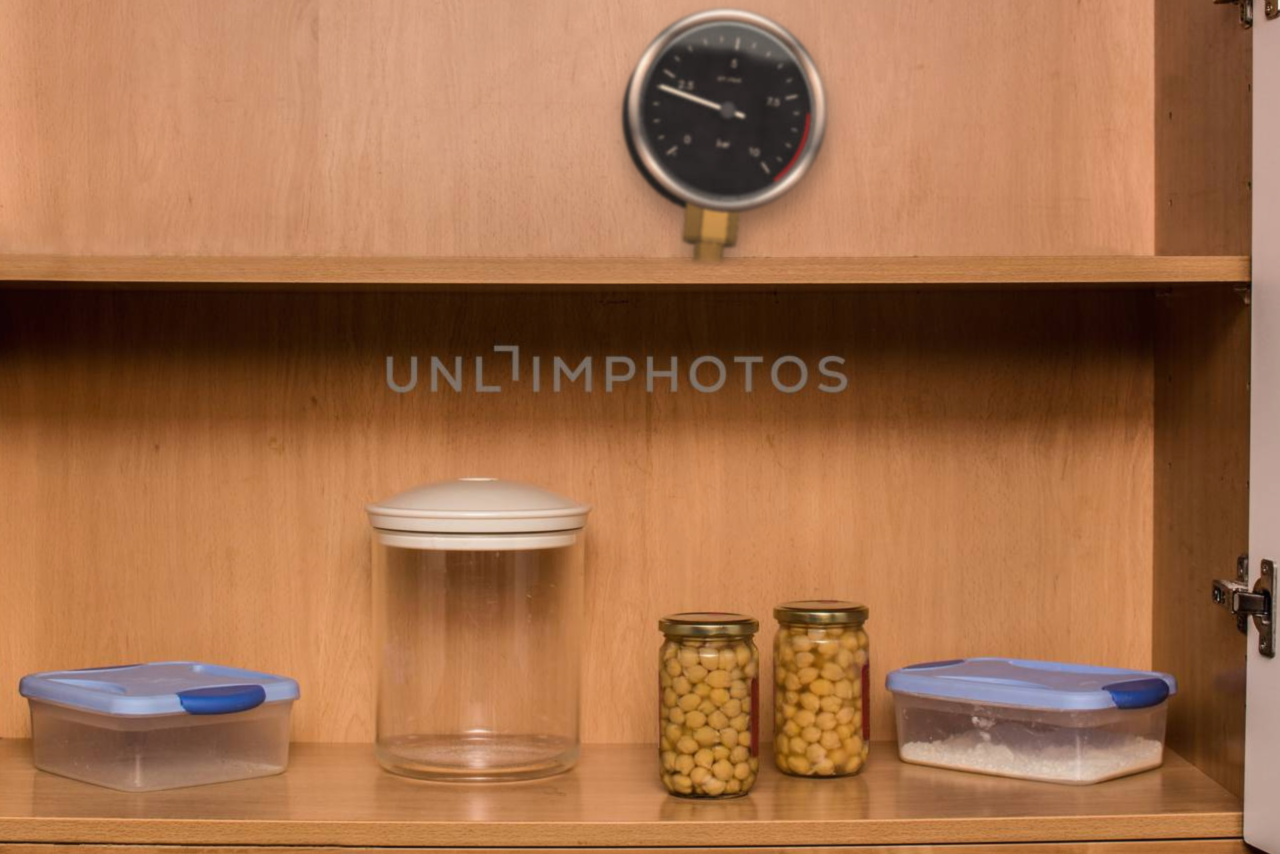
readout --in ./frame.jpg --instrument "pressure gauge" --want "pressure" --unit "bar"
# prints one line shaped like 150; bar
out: 2; bar
